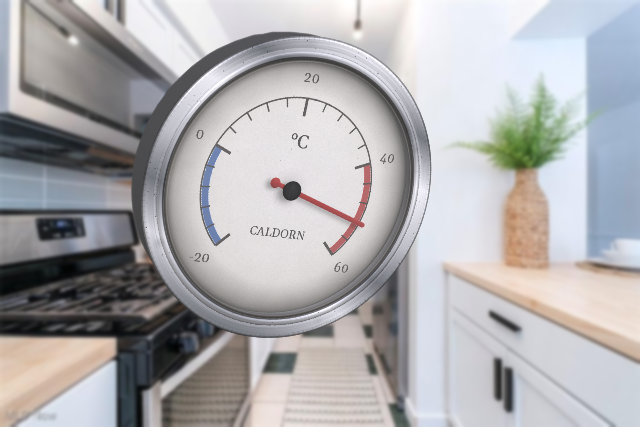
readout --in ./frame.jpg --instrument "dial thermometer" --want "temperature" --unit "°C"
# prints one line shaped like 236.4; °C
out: 52; °C
